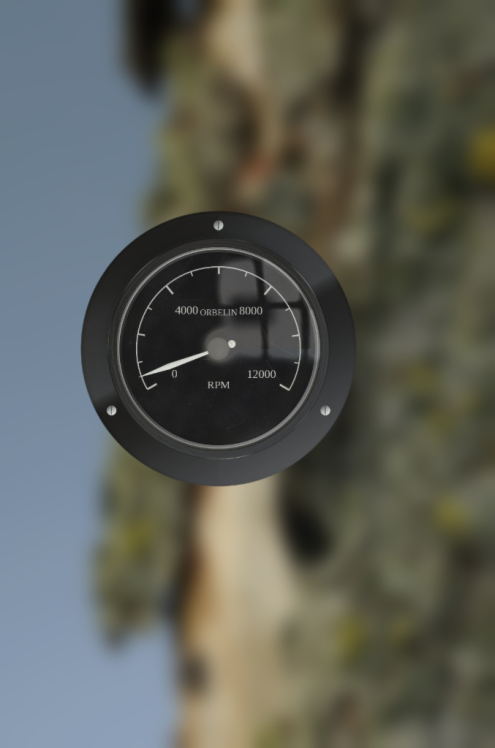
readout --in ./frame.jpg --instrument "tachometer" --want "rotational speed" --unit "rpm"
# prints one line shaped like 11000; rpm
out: 500; rpm
